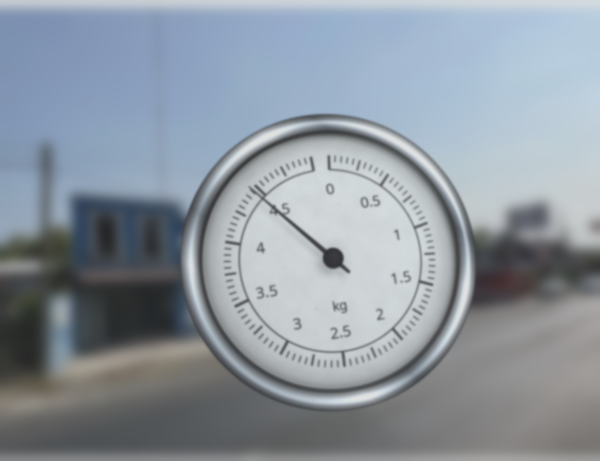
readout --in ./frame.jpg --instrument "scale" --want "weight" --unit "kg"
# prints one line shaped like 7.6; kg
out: 4.45; kg
